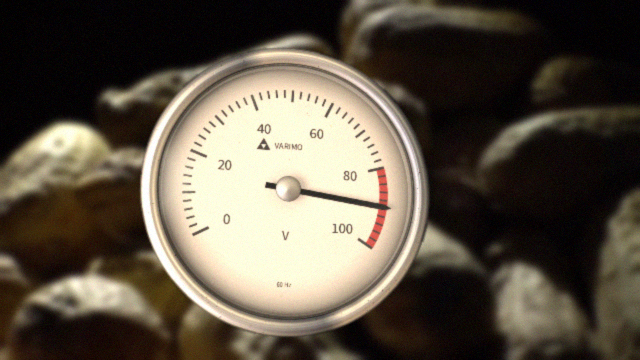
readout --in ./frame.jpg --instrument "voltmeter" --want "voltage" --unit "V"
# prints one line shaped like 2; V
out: 90; V
